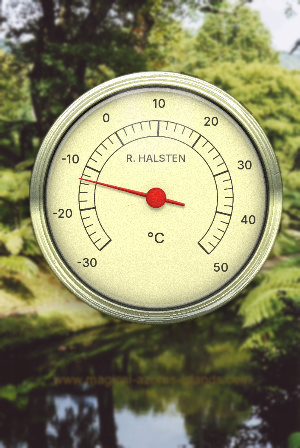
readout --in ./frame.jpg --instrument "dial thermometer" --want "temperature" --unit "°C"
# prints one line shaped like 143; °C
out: -13; °C
